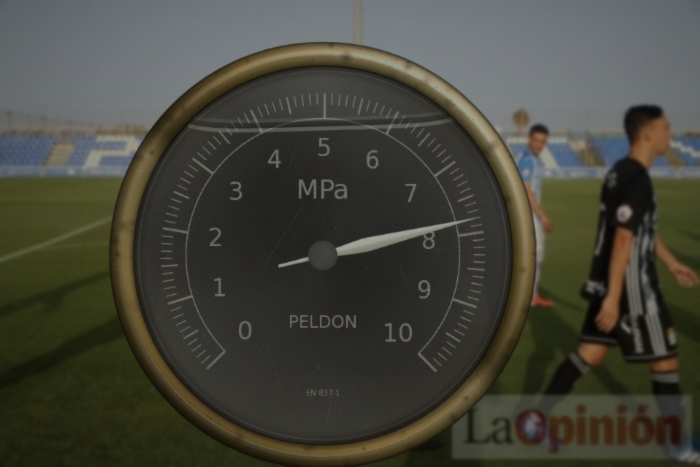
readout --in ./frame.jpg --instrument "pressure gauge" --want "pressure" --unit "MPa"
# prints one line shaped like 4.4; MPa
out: 7.8; MPa
